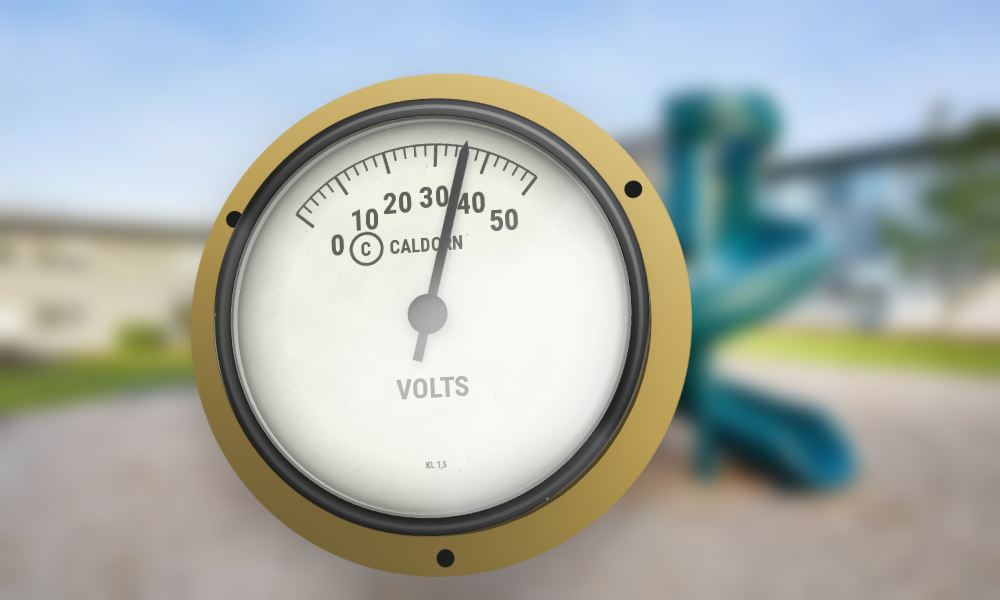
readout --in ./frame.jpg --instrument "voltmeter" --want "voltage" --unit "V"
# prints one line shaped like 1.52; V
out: 36; V
